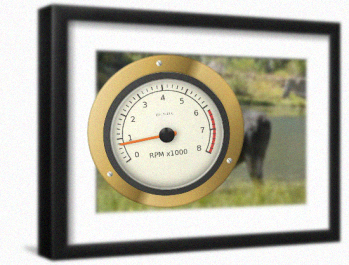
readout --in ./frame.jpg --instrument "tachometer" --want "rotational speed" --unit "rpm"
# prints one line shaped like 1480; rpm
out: 800; rpm
